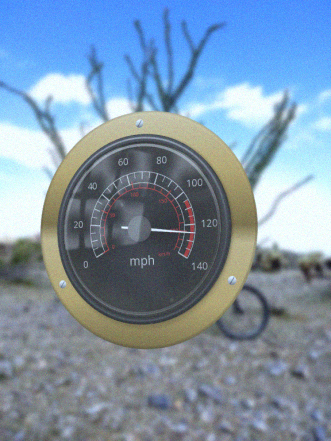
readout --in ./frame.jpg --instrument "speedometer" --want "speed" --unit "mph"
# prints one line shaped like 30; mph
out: 125; mph
